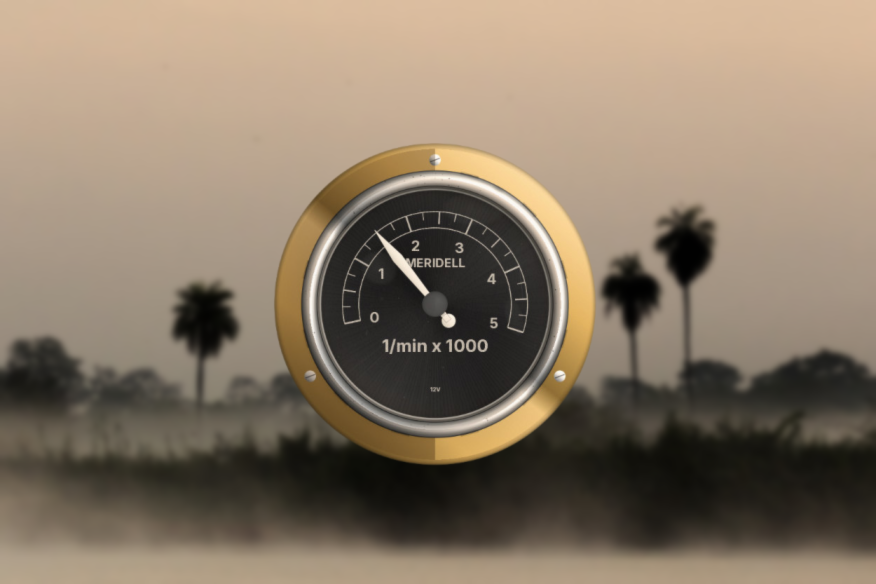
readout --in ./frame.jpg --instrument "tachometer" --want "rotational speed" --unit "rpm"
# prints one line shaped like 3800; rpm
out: 1500; rpm
